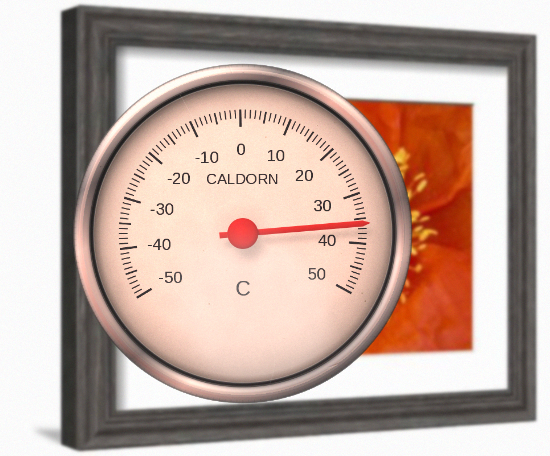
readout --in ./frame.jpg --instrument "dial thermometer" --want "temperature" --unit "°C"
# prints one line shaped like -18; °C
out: 36; °C
